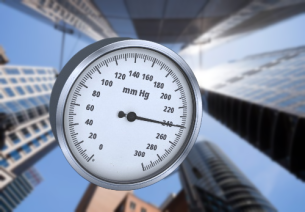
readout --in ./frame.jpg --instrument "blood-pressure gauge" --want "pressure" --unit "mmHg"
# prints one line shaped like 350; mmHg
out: 240; mmHg
